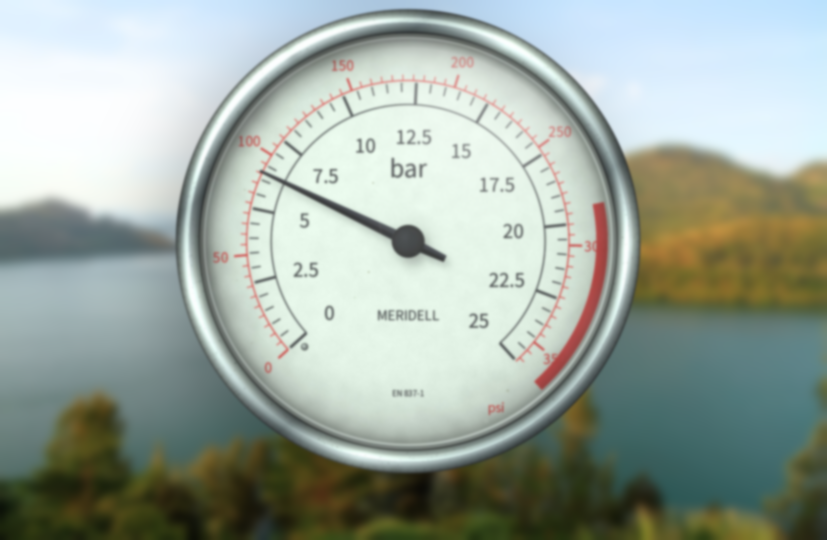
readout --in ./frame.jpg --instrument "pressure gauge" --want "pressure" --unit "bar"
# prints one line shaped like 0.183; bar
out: 6.25; bar
